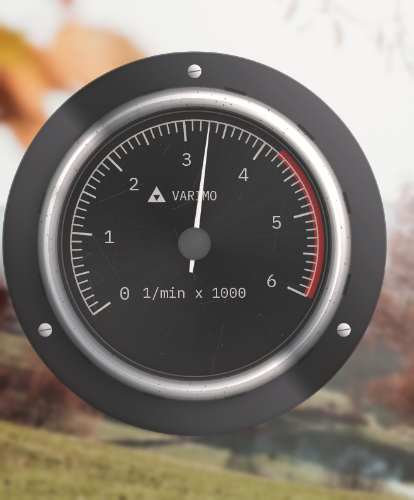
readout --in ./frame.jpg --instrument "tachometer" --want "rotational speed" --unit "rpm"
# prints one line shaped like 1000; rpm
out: 3300; rpm
